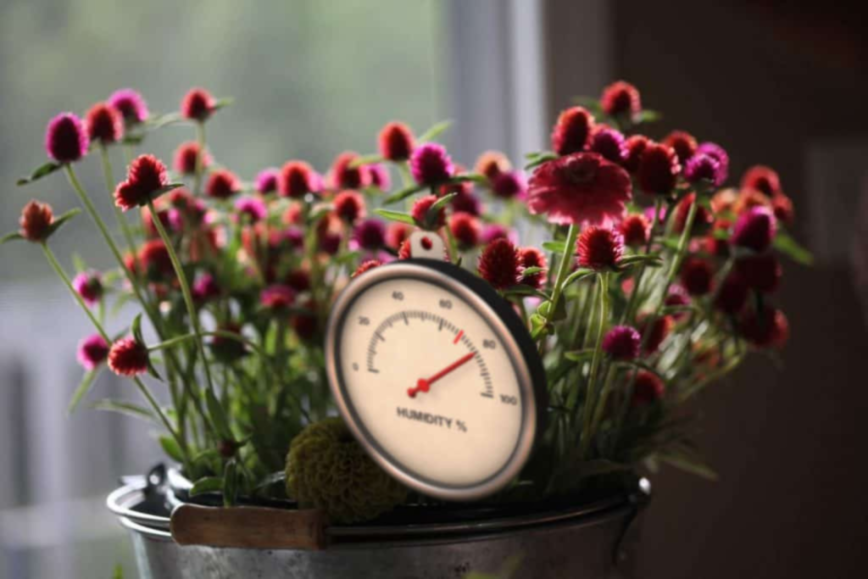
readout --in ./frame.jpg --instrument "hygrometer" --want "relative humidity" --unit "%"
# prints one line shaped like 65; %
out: 80; %
